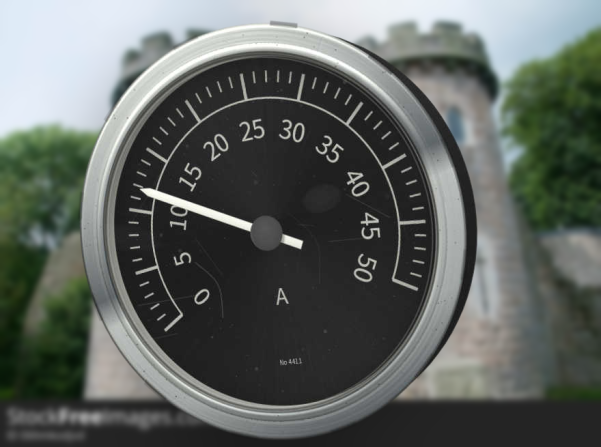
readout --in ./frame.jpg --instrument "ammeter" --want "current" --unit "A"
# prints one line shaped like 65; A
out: 12; A
